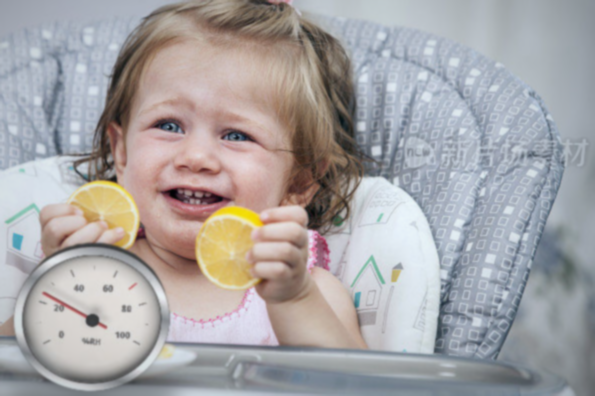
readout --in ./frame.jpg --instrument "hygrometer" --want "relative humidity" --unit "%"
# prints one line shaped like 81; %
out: 25; %
